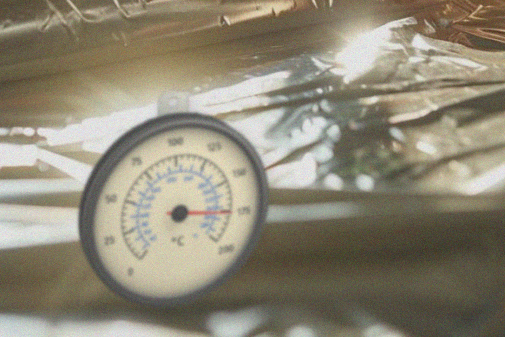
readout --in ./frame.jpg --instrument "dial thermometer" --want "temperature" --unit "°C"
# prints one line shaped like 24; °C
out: 175; °C
